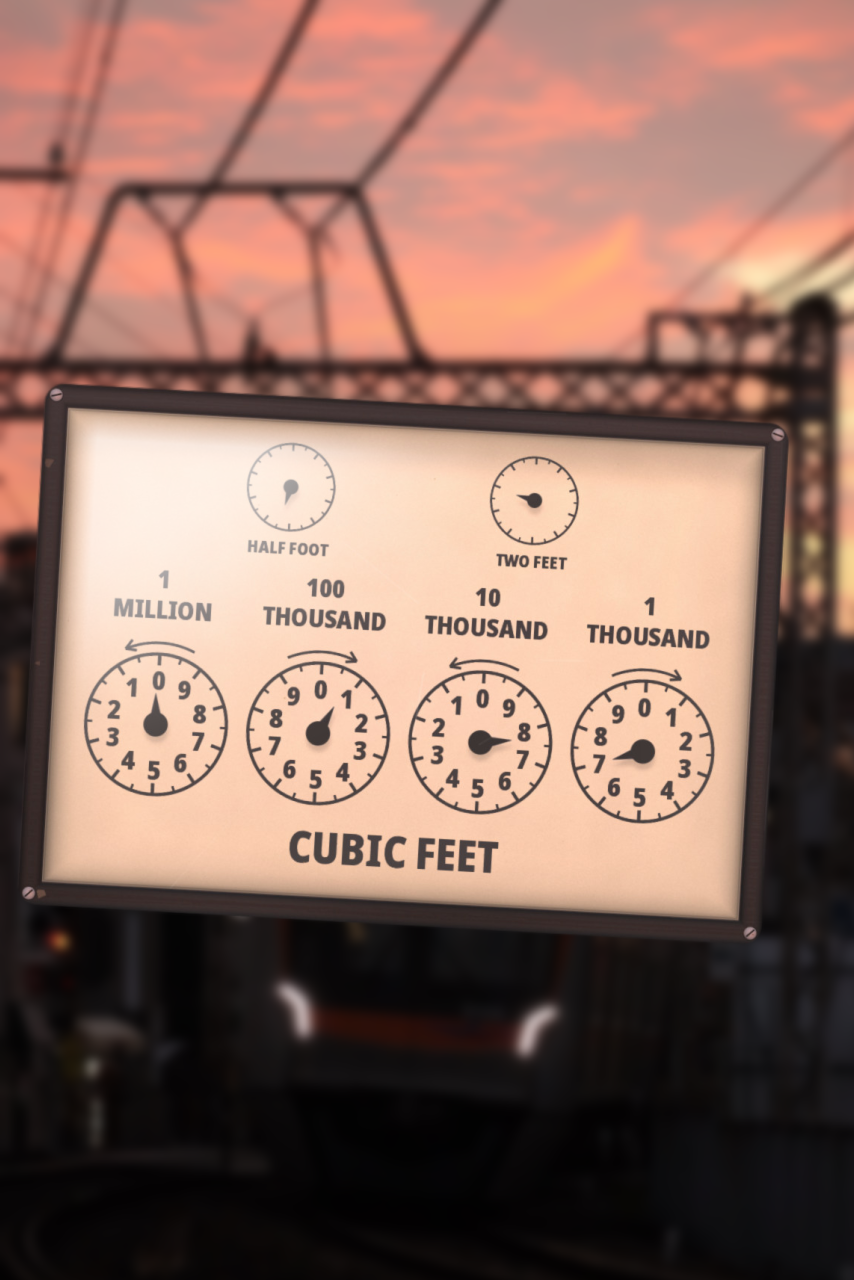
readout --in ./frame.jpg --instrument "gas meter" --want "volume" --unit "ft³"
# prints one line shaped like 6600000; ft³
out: 7700; ft³
